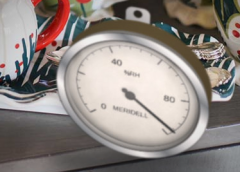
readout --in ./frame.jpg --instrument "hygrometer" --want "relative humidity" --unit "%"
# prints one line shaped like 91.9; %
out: 96; %
